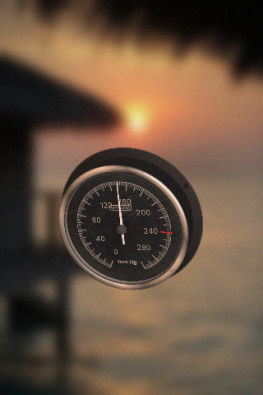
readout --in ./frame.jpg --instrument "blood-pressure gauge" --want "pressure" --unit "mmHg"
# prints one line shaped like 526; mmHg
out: 150; mmHg
